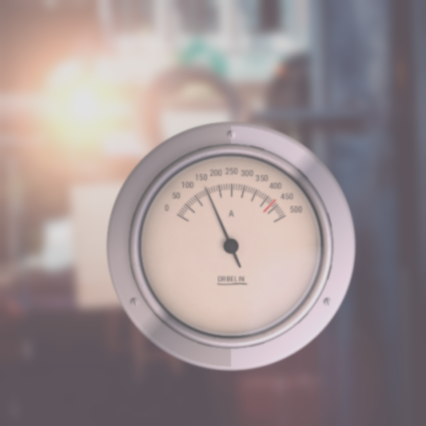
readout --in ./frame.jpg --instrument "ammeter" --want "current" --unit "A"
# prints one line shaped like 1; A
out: 150; A
